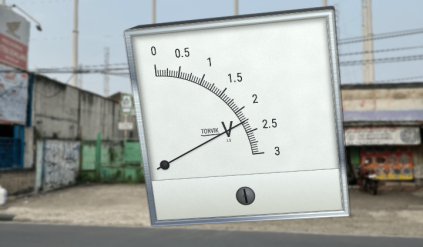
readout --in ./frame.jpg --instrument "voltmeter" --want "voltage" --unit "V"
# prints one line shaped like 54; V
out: 2.25; V
